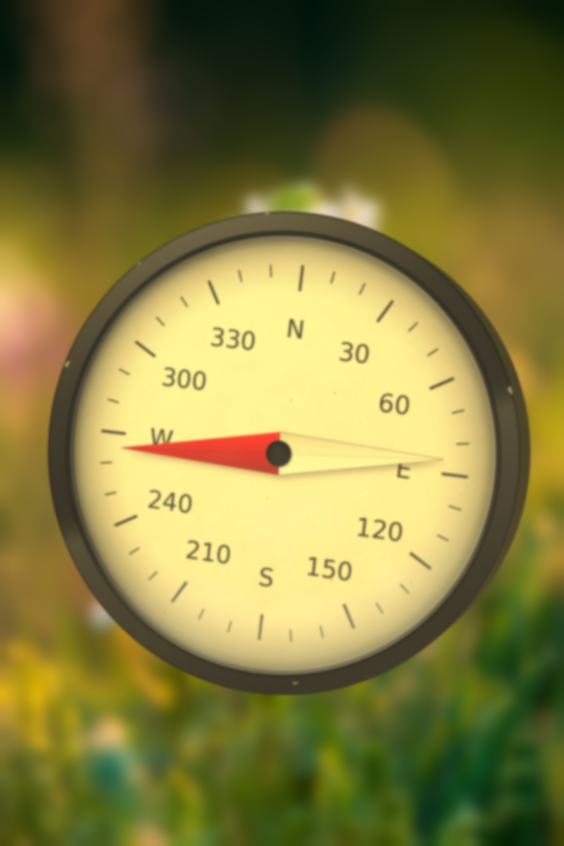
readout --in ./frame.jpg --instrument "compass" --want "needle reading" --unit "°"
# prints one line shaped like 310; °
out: 265; °
